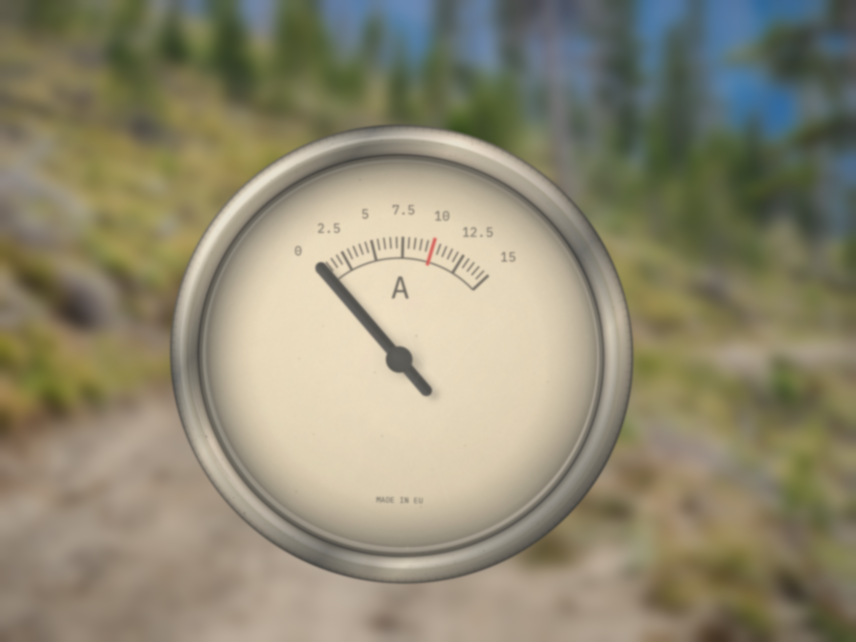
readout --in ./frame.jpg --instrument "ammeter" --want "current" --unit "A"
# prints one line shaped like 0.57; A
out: 0.5; A
